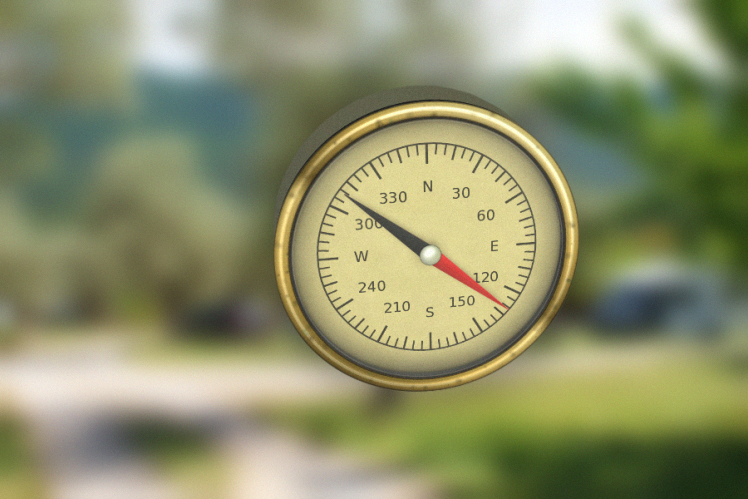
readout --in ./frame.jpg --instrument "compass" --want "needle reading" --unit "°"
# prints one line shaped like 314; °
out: 130; °
